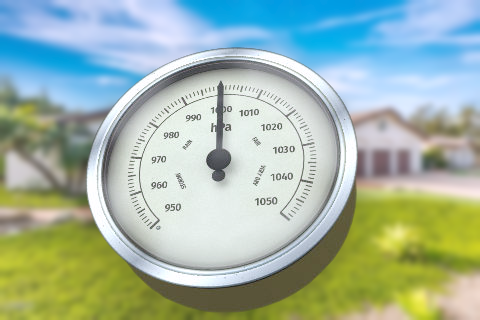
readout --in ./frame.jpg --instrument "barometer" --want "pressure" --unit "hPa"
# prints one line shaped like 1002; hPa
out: 1000; hPa
